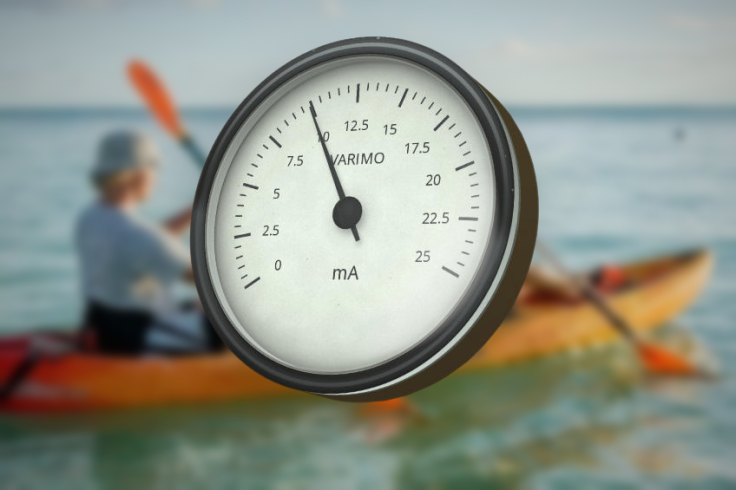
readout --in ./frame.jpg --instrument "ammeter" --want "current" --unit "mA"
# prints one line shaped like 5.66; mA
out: 10; mA
